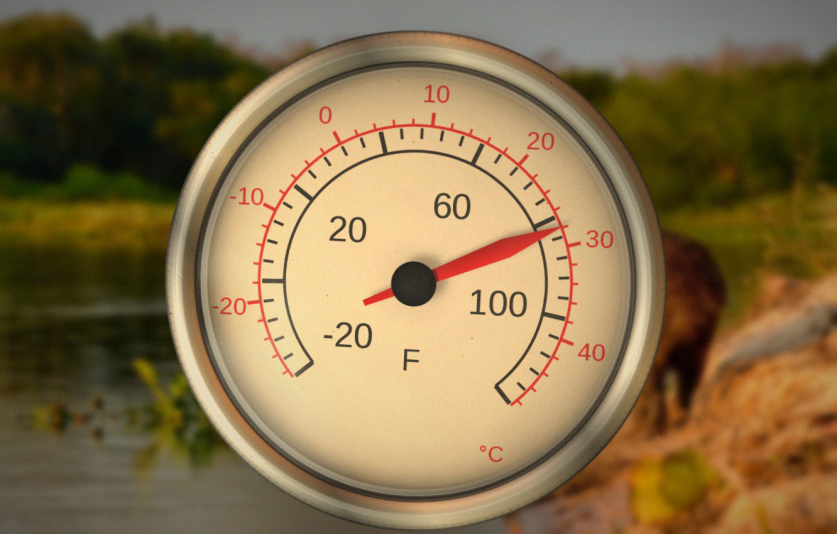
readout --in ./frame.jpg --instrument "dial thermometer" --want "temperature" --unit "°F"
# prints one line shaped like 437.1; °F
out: 82; °F
